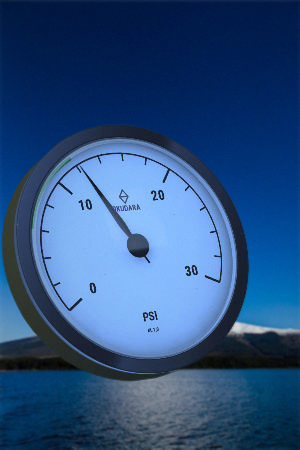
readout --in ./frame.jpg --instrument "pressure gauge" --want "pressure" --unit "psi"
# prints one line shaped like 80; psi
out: 12; psi
